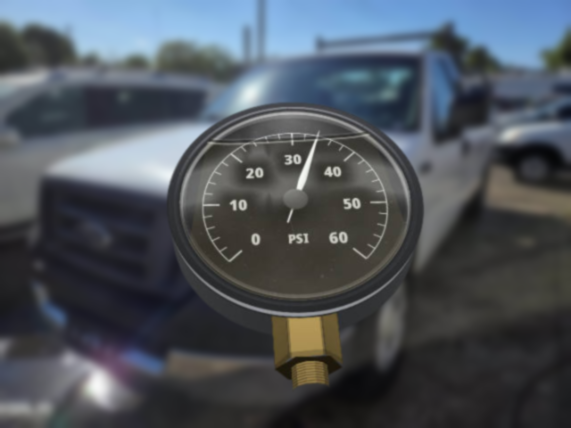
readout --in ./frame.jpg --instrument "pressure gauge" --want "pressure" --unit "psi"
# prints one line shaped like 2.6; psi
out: 34; psi
